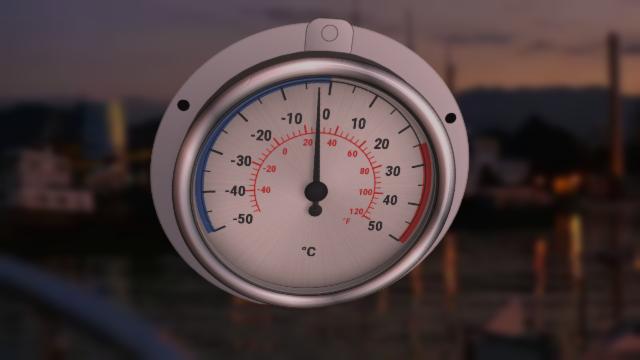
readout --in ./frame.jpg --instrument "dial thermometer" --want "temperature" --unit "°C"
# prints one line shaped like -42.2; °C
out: -2.5; °C
